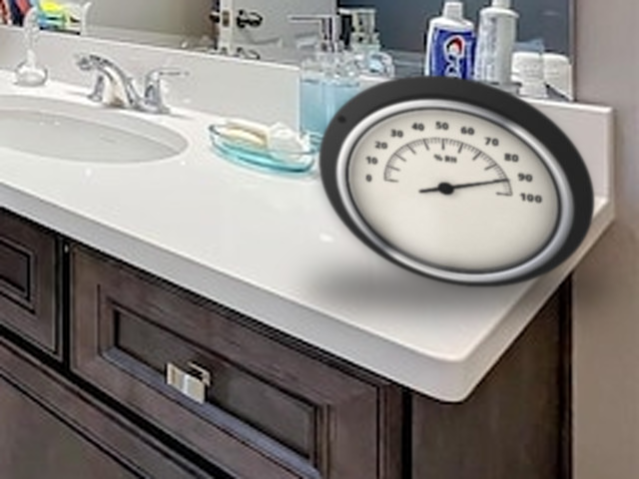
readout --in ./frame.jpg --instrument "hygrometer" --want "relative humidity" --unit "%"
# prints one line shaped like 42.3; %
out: 90; %
